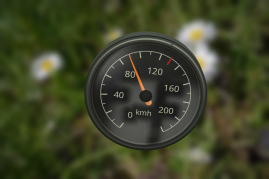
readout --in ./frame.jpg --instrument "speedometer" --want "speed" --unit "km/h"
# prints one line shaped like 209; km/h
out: 90; km/h
